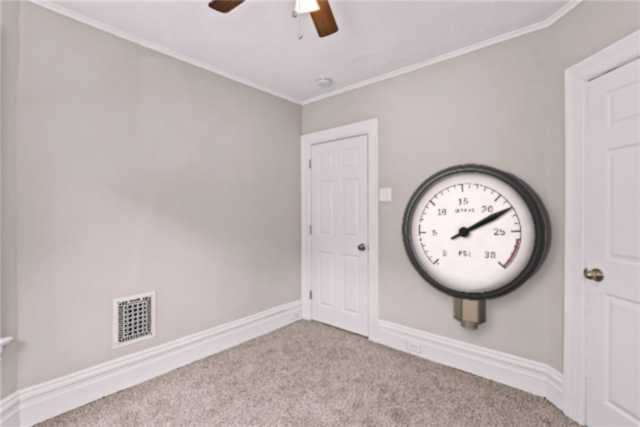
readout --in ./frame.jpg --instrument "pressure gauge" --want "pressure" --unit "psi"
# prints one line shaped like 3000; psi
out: 22; psi
